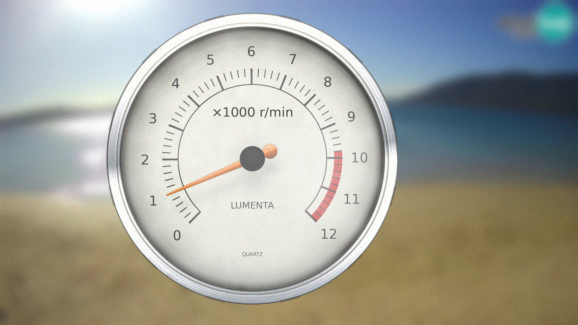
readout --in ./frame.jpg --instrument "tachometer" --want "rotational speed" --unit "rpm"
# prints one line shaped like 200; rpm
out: 1000; rpm
